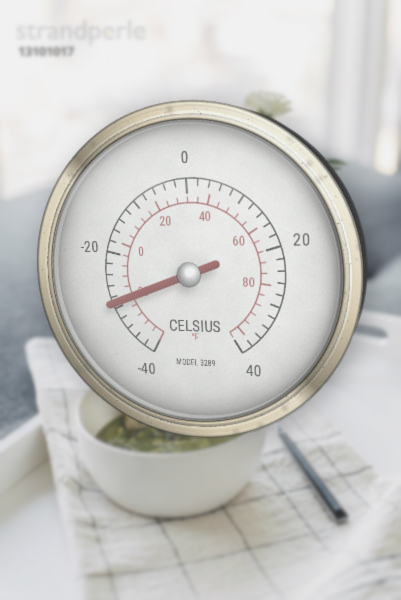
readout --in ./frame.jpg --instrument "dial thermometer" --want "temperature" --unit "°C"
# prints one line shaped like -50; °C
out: -29; °C
